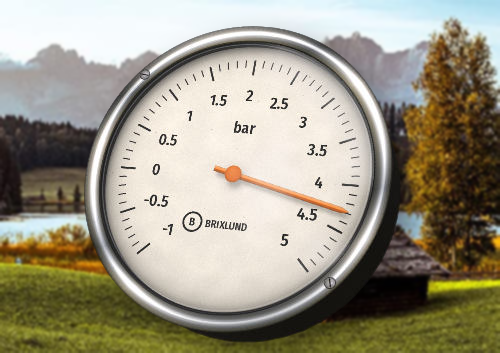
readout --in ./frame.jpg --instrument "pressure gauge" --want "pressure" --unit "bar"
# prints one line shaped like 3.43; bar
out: 4.3; bar
